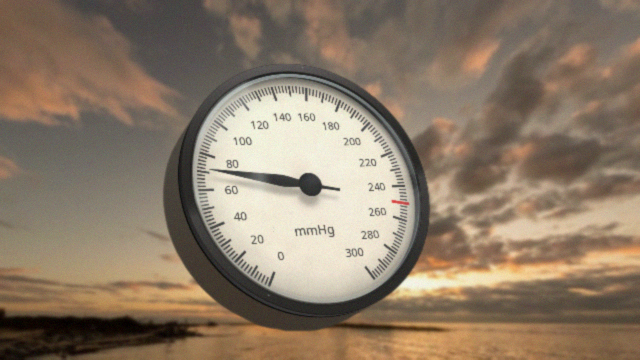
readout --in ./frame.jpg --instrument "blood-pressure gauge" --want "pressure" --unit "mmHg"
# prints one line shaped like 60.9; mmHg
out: 70; mmHg
